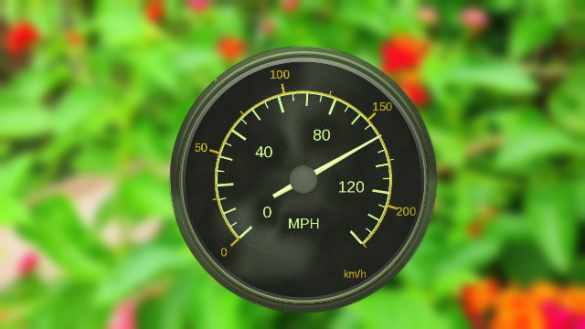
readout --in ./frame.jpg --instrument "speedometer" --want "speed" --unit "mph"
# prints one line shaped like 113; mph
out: 100; mph
